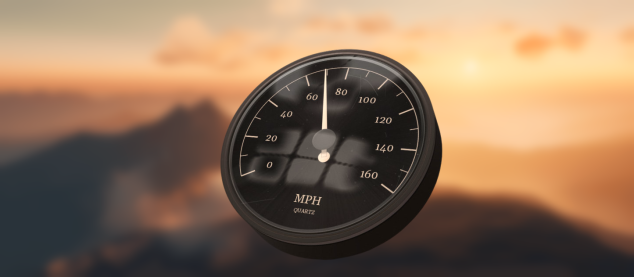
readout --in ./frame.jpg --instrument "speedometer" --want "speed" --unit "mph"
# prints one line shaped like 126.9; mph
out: 70; mph
